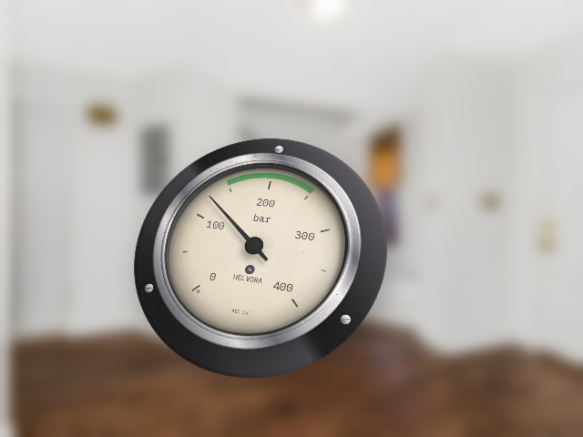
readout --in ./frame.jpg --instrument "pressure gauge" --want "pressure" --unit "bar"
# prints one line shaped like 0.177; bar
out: 125; bar
